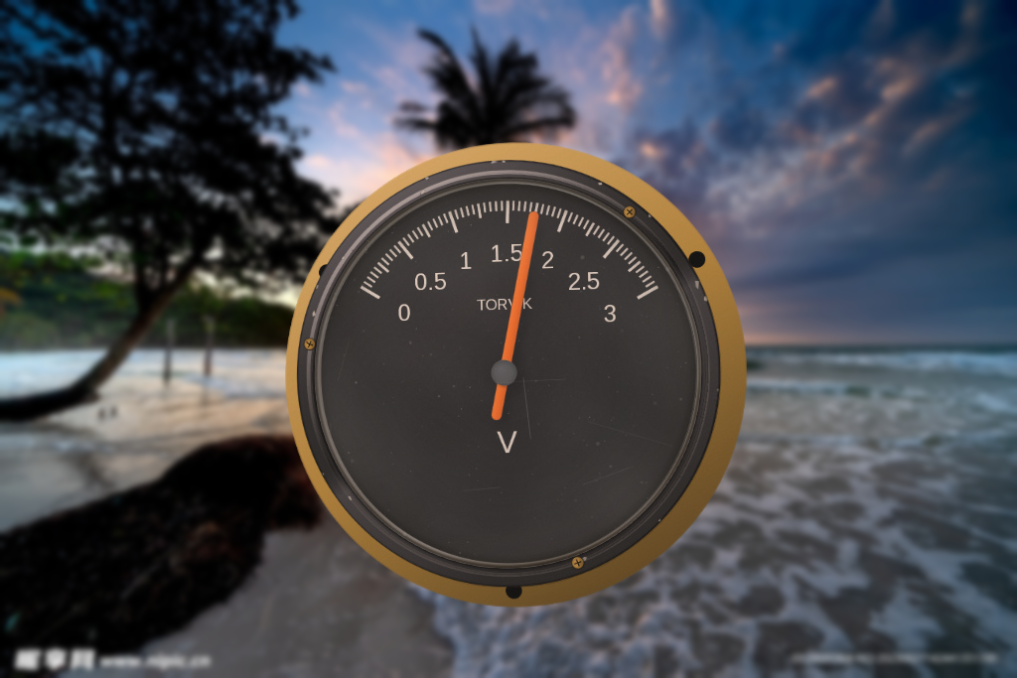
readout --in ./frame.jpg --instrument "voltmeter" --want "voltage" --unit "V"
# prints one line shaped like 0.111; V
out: 1.75; V
